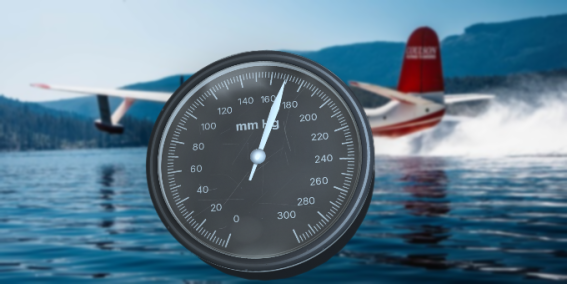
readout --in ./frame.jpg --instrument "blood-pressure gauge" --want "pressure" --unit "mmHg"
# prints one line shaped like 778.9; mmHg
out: 170; mmHg
